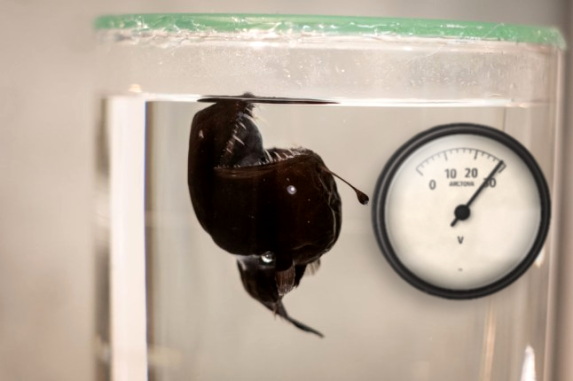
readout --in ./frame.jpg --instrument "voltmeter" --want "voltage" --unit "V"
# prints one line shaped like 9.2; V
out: 28; V
